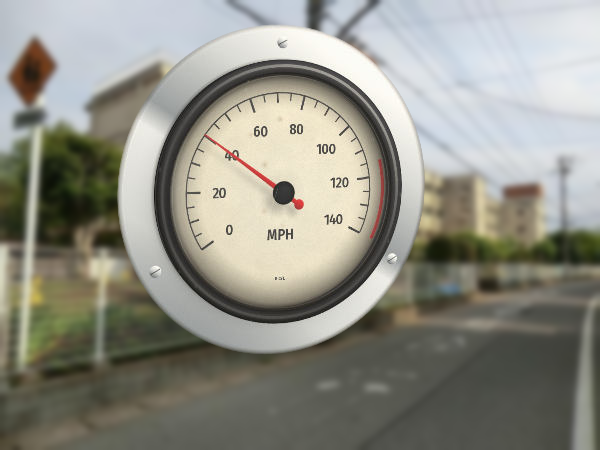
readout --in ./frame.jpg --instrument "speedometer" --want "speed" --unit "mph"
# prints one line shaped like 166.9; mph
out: 40; mph
